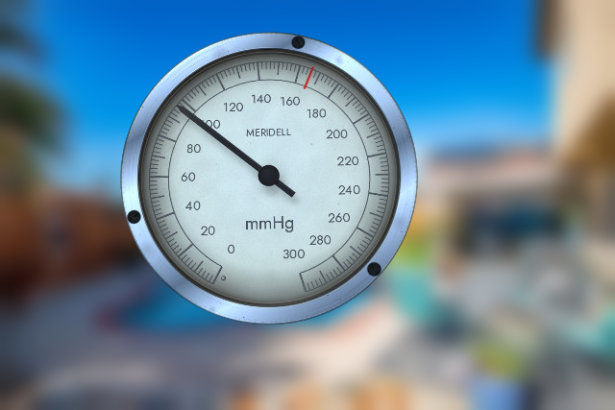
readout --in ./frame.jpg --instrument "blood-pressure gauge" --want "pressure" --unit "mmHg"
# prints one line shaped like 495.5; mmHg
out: 96; mmHg
